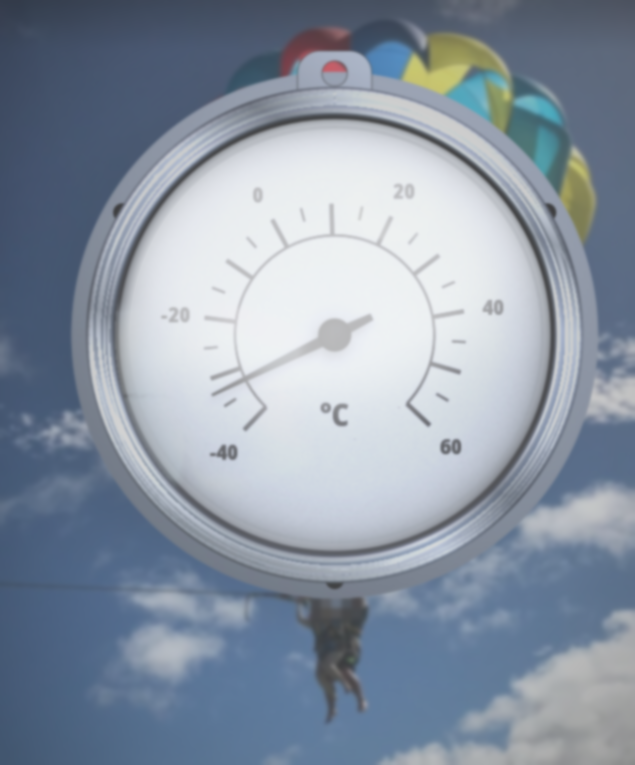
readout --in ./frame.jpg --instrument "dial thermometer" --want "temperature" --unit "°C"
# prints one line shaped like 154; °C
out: -32.5; °C
